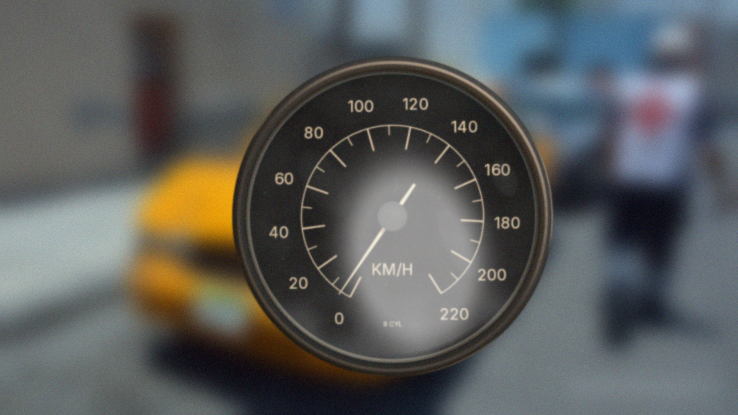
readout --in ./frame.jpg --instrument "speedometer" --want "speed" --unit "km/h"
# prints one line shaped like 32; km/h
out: 5; km/h
